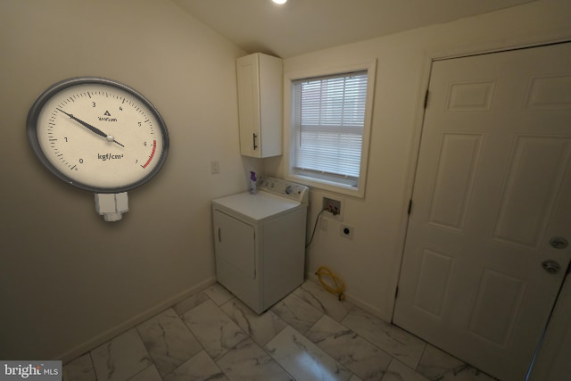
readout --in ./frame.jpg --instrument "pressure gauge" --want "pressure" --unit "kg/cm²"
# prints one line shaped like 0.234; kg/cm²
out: 2; kg/cm²
